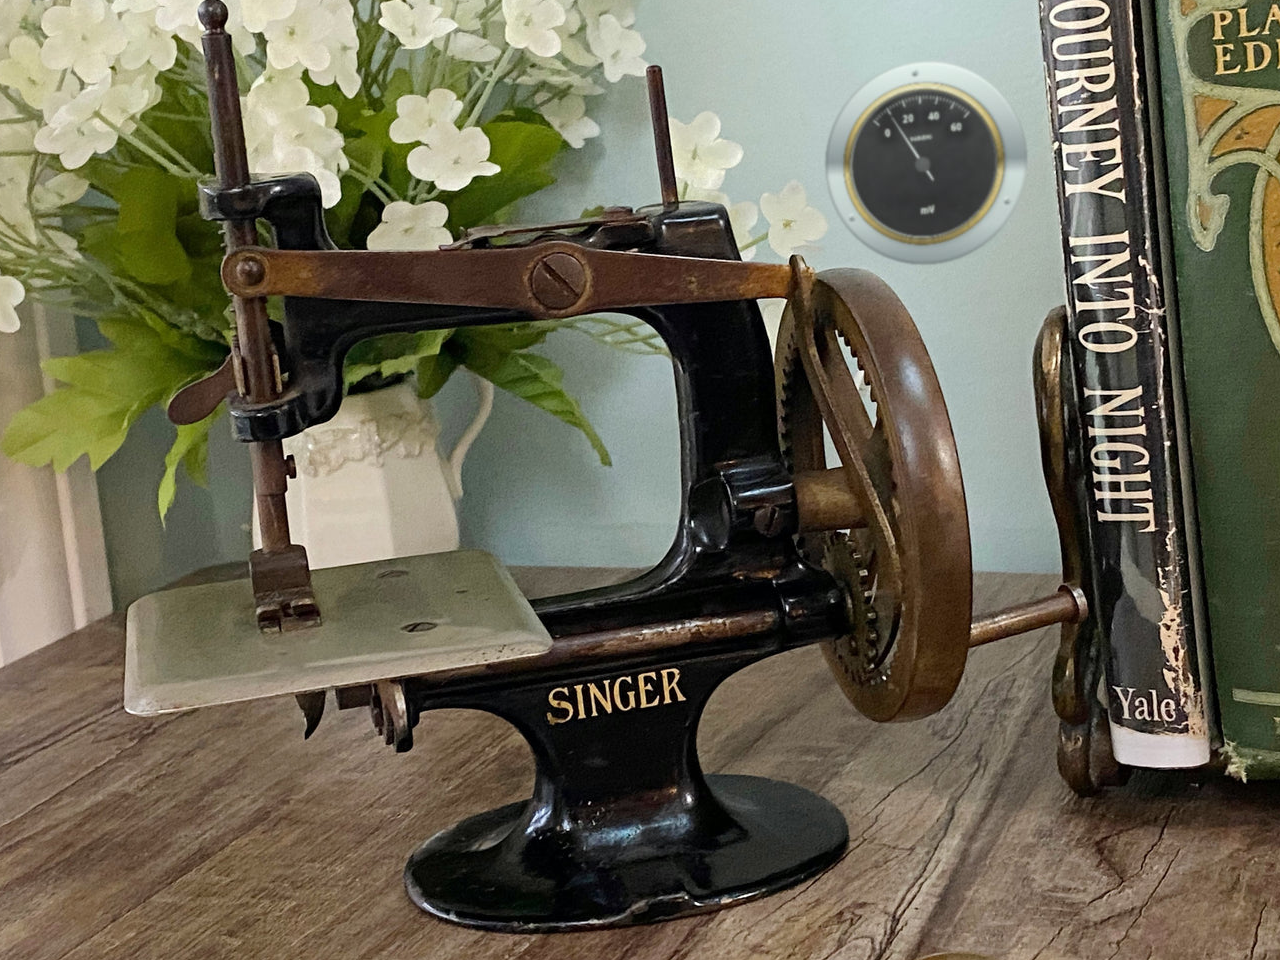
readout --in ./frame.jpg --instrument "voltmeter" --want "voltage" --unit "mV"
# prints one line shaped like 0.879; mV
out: 10; mV
